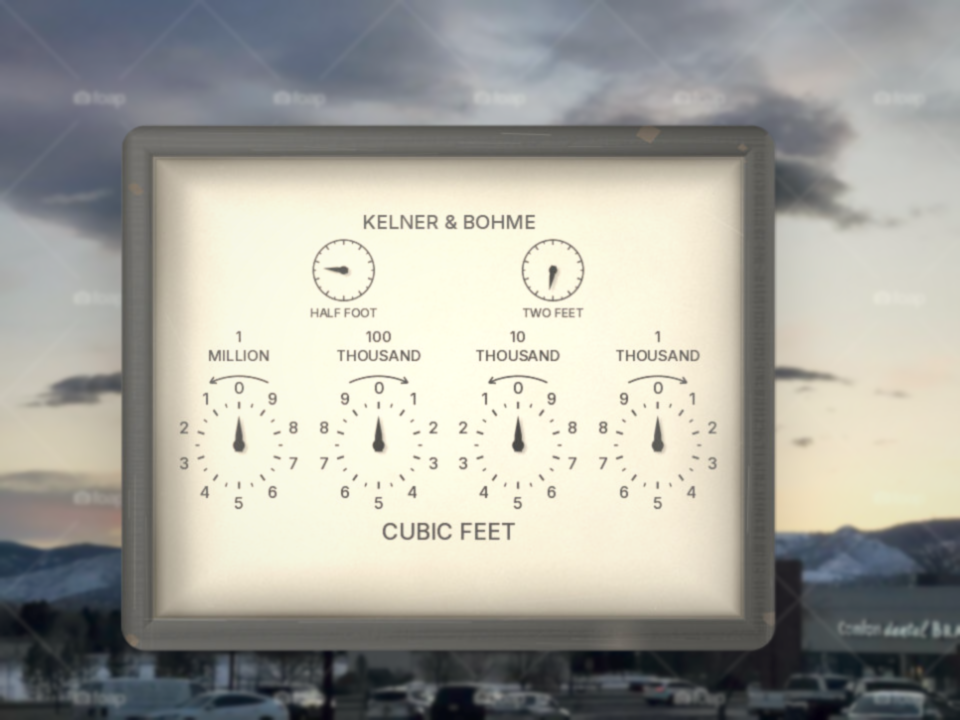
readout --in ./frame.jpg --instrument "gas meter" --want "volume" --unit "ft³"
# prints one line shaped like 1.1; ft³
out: 0; ft³
